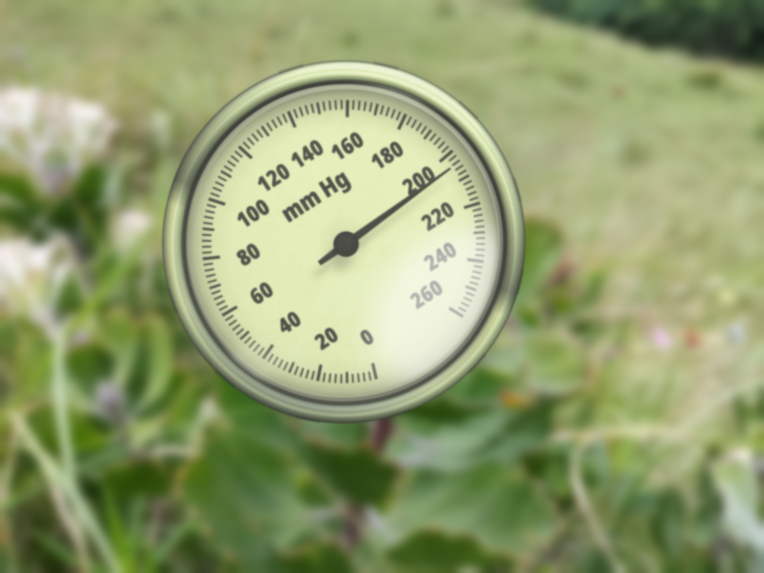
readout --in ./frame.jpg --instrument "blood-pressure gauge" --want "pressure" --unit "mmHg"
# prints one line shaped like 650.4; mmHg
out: 204; mmHg
